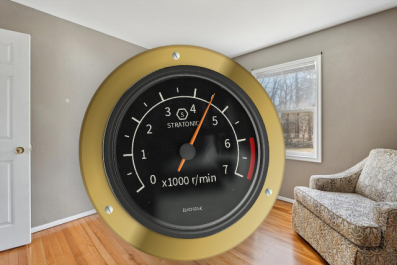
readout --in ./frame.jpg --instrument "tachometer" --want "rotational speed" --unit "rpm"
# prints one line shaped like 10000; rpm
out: 4500; rpm
